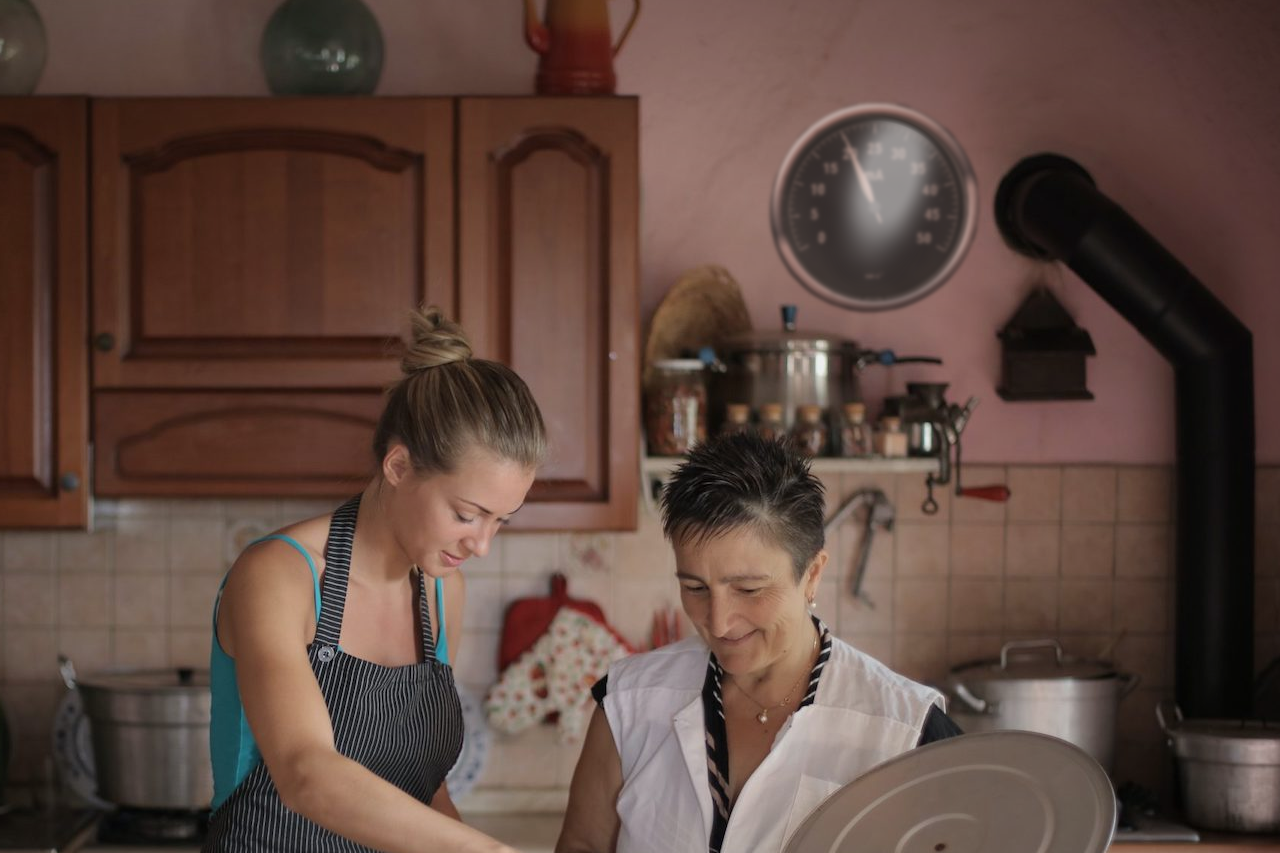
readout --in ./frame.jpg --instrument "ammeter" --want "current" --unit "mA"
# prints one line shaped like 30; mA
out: 20; mA
